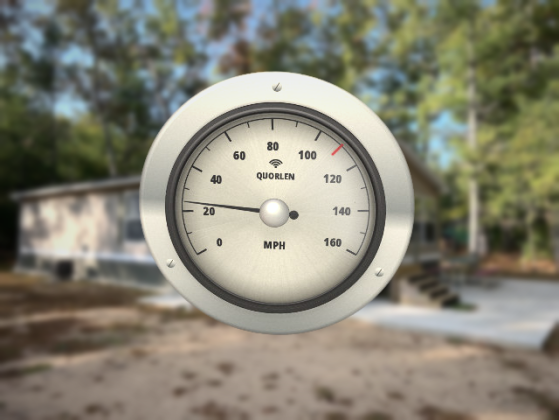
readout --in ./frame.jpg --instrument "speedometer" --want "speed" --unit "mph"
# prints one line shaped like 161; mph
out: 25; mph
